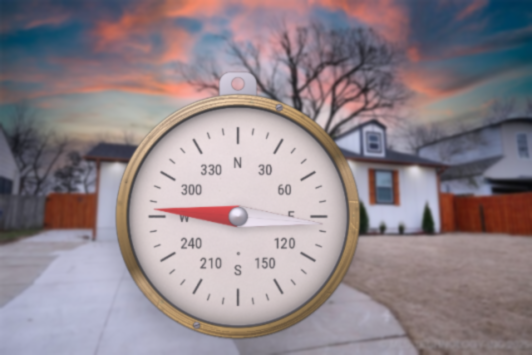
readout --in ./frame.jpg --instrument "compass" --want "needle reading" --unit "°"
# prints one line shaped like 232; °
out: 275; °
